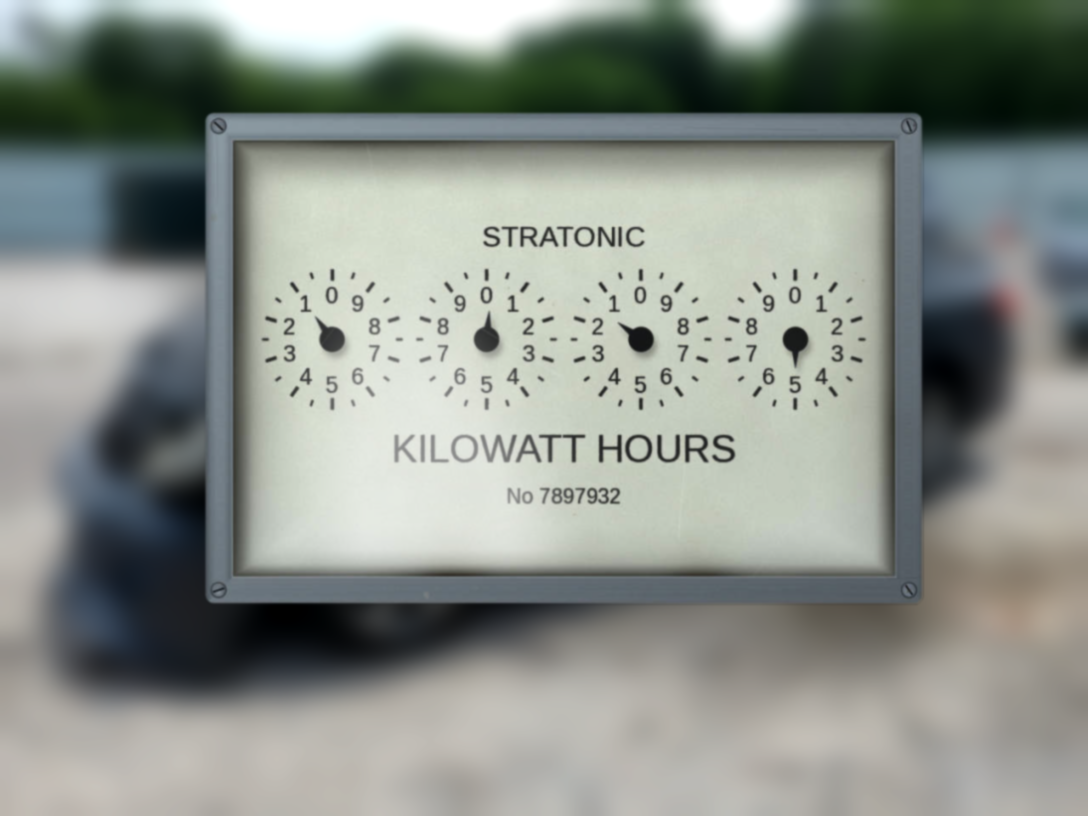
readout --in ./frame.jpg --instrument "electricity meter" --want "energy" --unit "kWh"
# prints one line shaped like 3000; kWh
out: 1015; kWh
